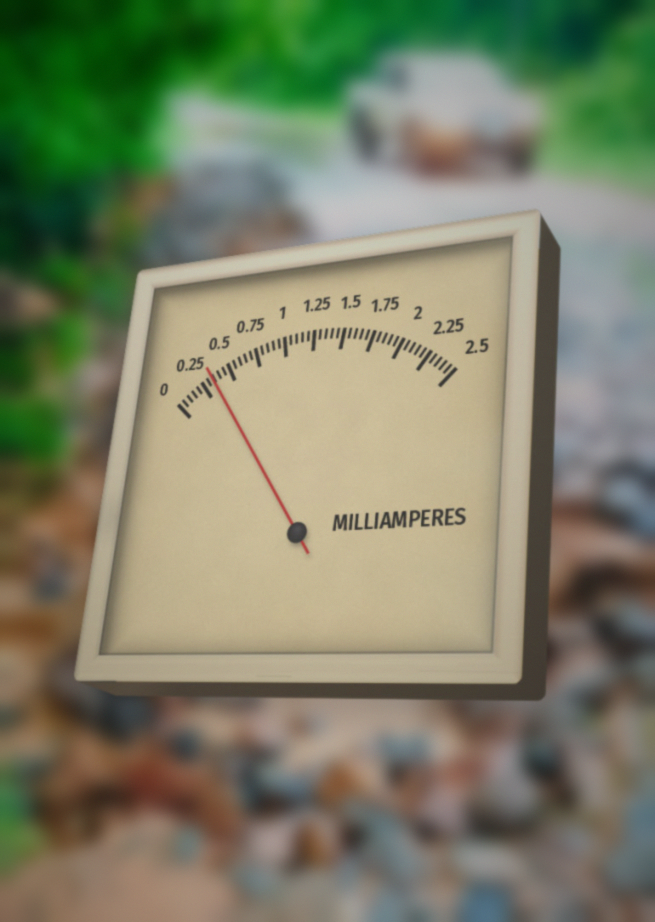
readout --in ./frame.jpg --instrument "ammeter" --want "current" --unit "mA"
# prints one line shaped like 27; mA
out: 0.35; mA
